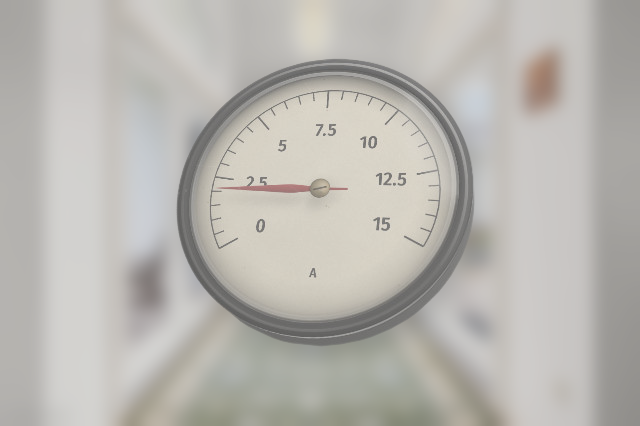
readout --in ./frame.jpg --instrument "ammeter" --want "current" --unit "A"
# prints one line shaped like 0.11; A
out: 2; A
